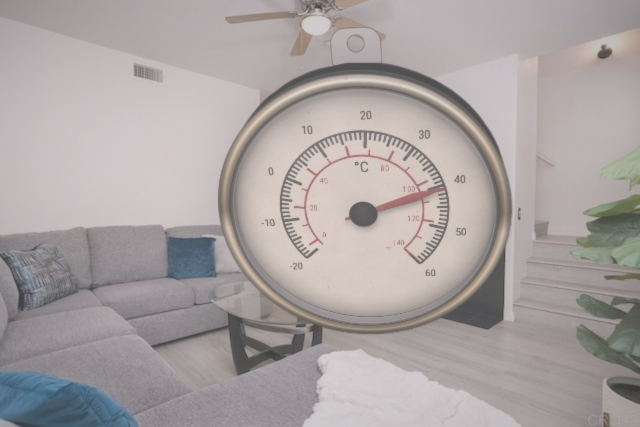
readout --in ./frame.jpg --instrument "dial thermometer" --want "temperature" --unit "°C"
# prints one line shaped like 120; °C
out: 40; °C
